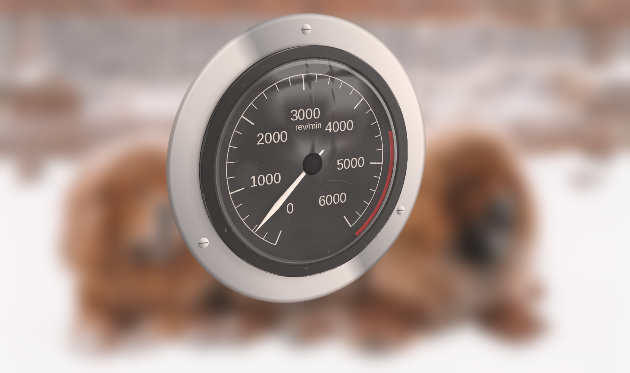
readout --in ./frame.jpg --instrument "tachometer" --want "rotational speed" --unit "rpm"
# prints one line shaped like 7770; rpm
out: 400; rpm
